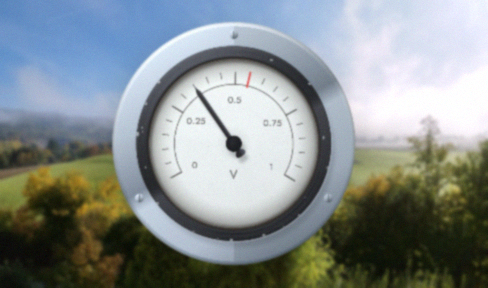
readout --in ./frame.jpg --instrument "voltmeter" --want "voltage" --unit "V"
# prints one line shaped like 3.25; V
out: 0.35; V
